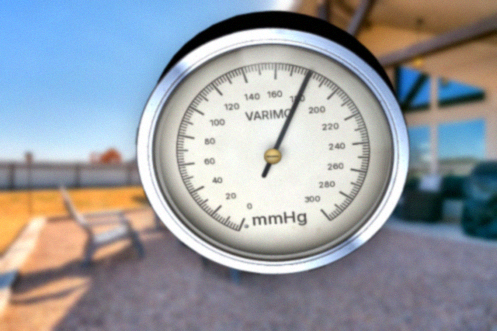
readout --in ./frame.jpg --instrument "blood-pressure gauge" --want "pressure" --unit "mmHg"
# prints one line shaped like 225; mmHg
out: 180; mmHg
